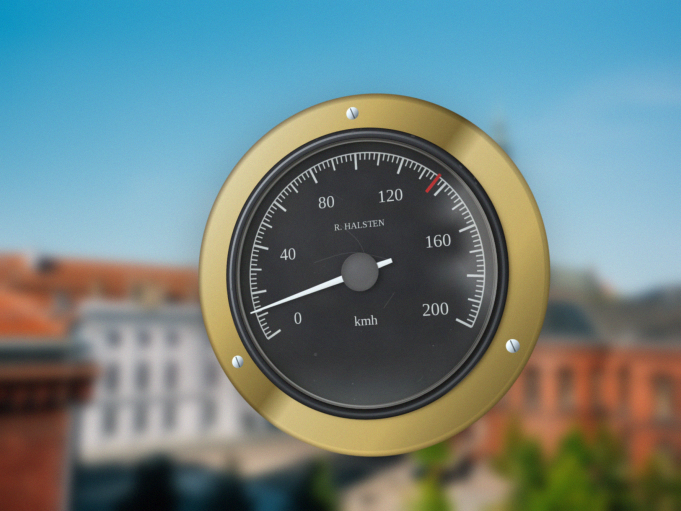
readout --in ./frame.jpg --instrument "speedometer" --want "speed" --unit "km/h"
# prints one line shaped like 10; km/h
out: 12; km/h
